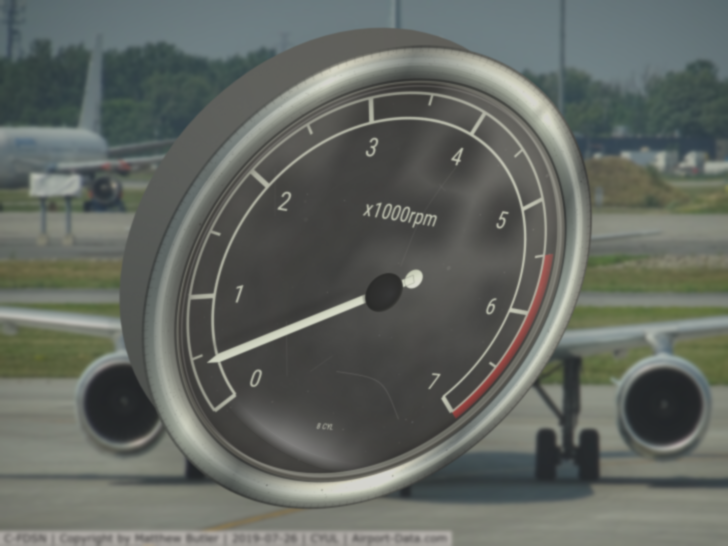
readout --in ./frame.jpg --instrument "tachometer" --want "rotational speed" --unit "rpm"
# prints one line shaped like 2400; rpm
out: 500; rpm
